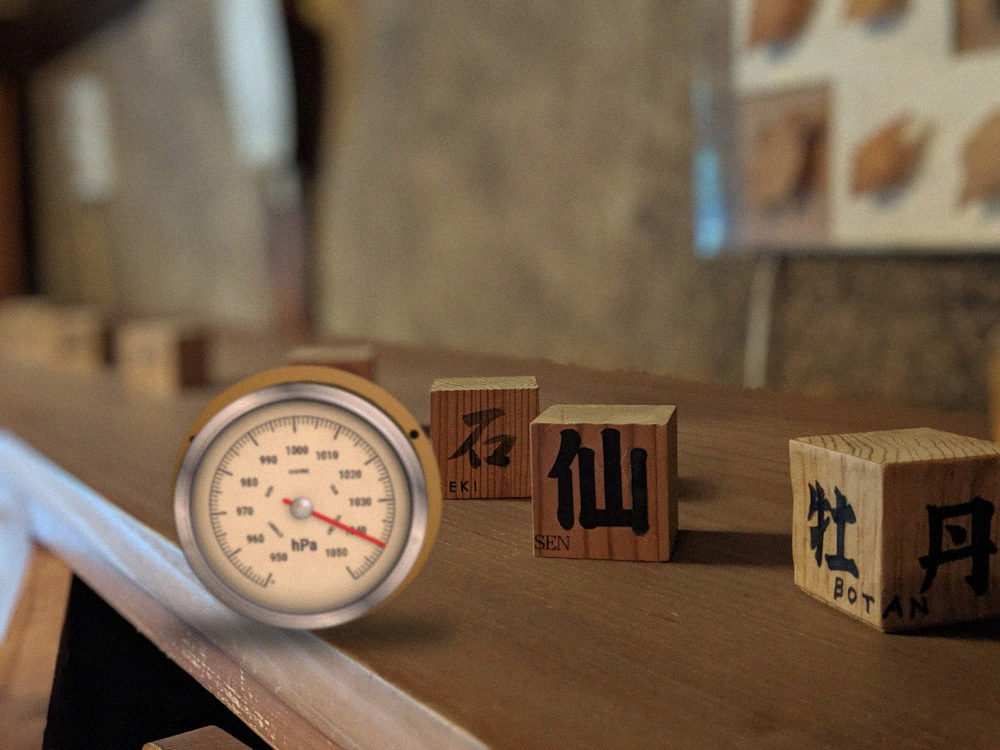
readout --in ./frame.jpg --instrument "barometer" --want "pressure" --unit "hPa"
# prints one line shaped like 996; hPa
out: 1040; hPa
